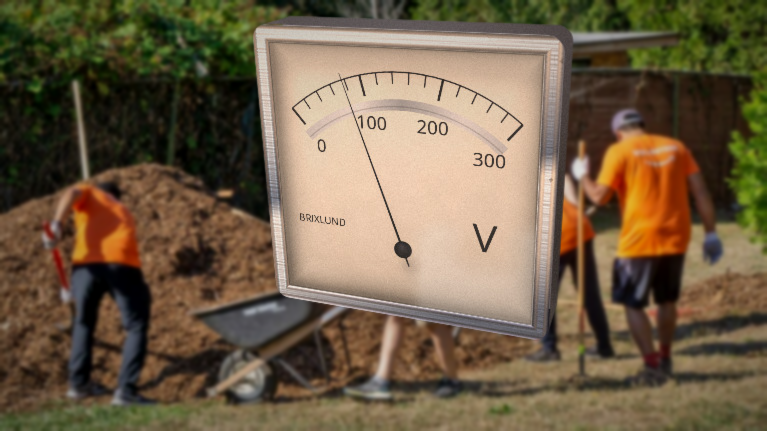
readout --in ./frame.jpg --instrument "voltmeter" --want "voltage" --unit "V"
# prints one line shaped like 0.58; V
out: 80; V
